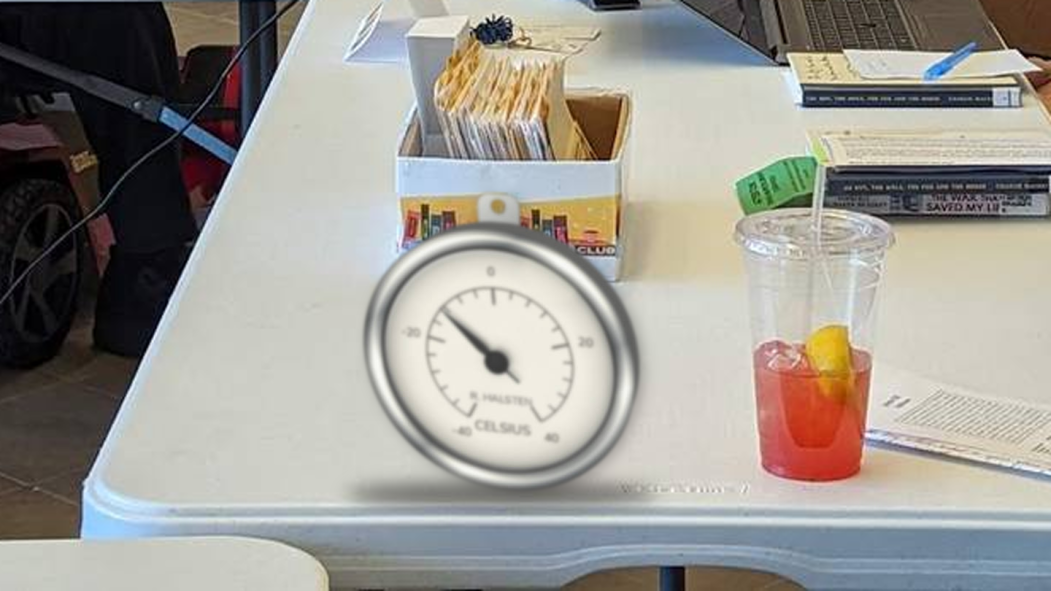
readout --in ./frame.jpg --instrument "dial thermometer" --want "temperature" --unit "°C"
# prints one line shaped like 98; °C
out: -12; °C
